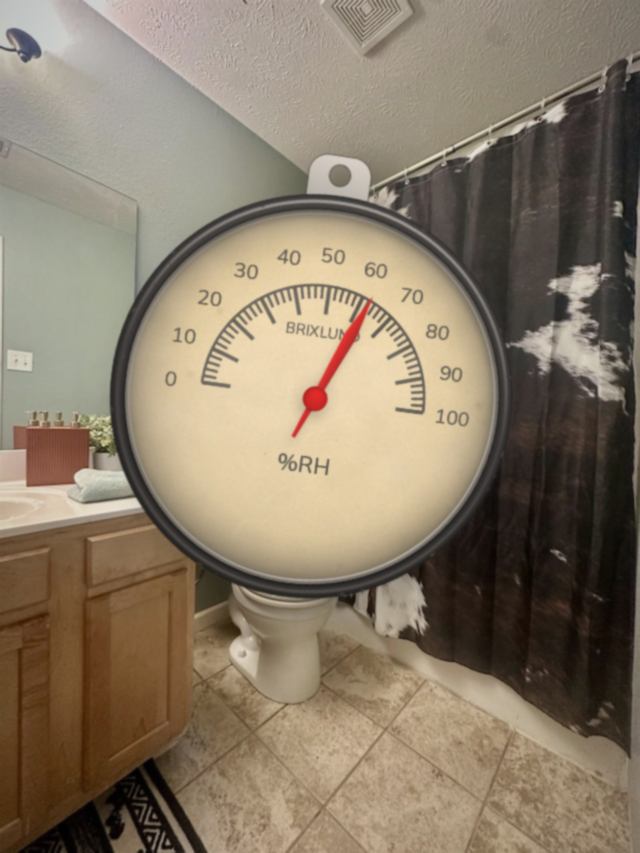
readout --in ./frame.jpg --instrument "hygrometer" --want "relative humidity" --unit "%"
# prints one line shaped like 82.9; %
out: 62; %
